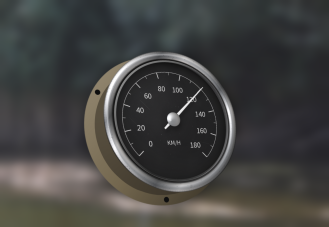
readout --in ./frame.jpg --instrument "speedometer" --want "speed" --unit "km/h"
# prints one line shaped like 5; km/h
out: 120; km/h
